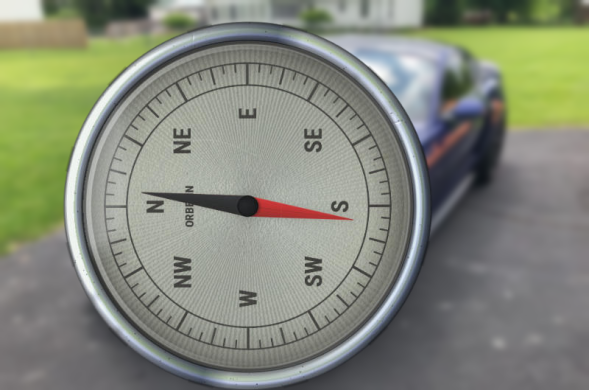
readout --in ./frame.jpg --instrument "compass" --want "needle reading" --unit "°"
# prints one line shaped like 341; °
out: 187.5; °
